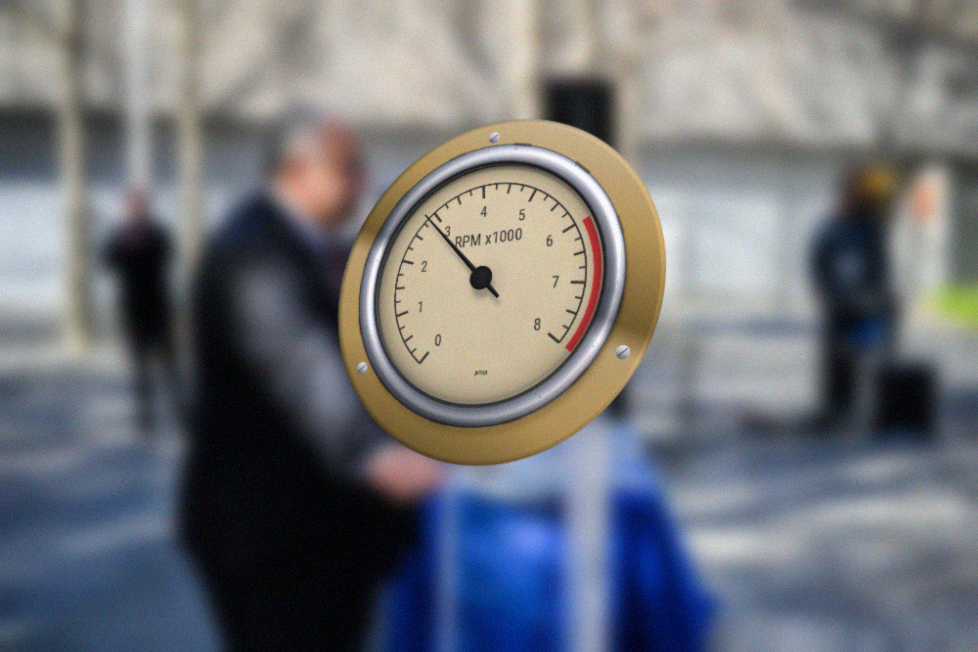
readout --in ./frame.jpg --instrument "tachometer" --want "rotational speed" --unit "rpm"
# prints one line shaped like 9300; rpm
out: 2875; rpm
